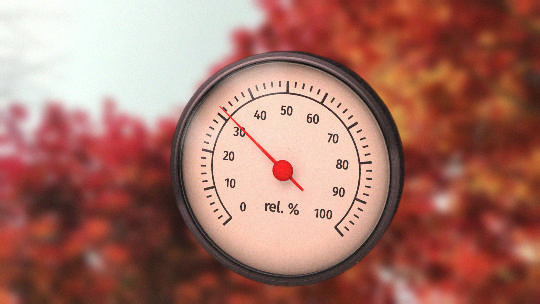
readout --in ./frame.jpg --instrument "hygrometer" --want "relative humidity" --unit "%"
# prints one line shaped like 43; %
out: 32; %
